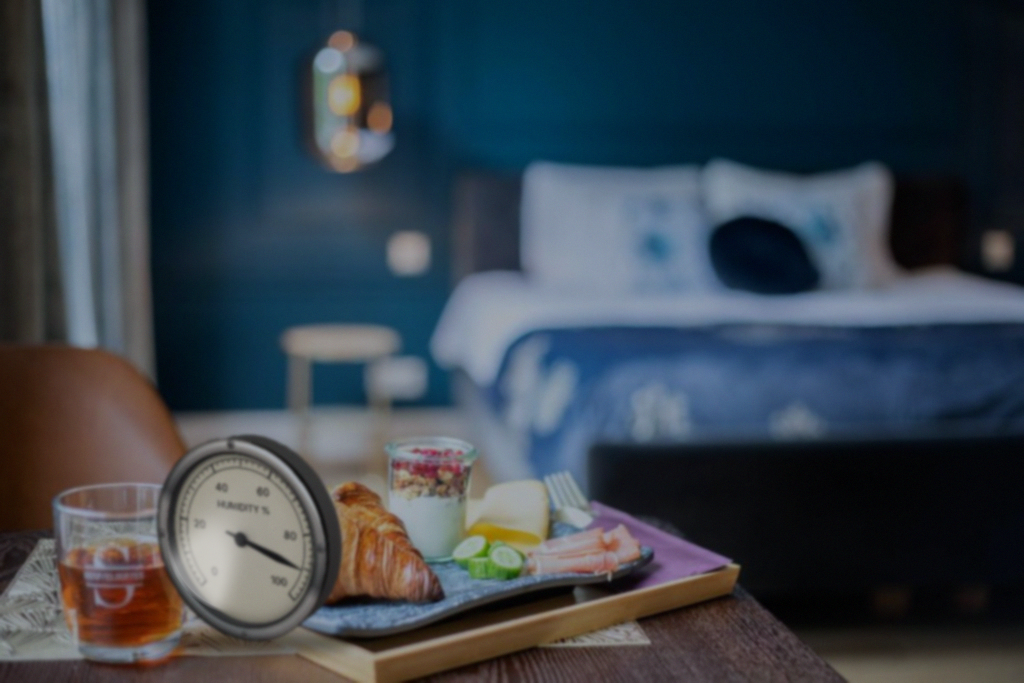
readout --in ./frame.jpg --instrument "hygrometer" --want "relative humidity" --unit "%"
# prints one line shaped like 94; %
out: 90; %
